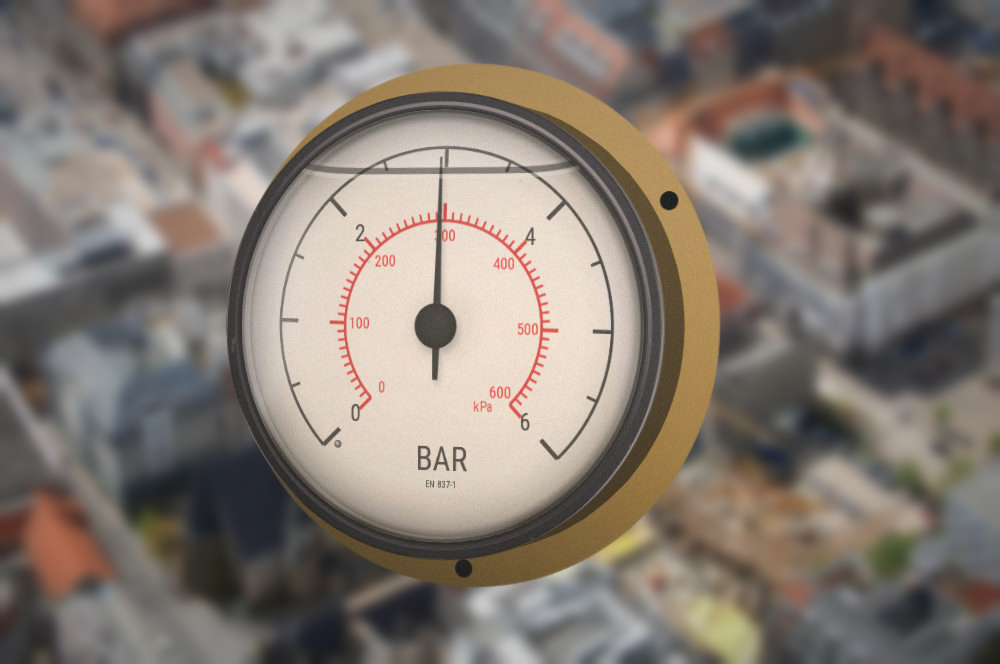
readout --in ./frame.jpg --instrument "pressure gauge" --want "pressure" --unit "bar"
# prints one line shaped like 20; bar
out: 3; bar
